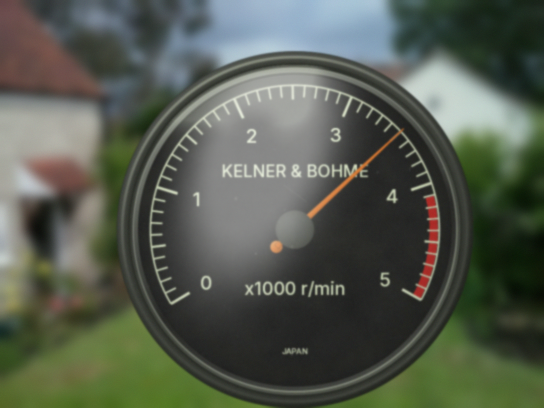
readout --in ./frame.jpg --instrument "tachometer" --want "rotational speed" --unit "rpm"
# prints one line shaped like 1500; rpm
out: 3500; rpm
